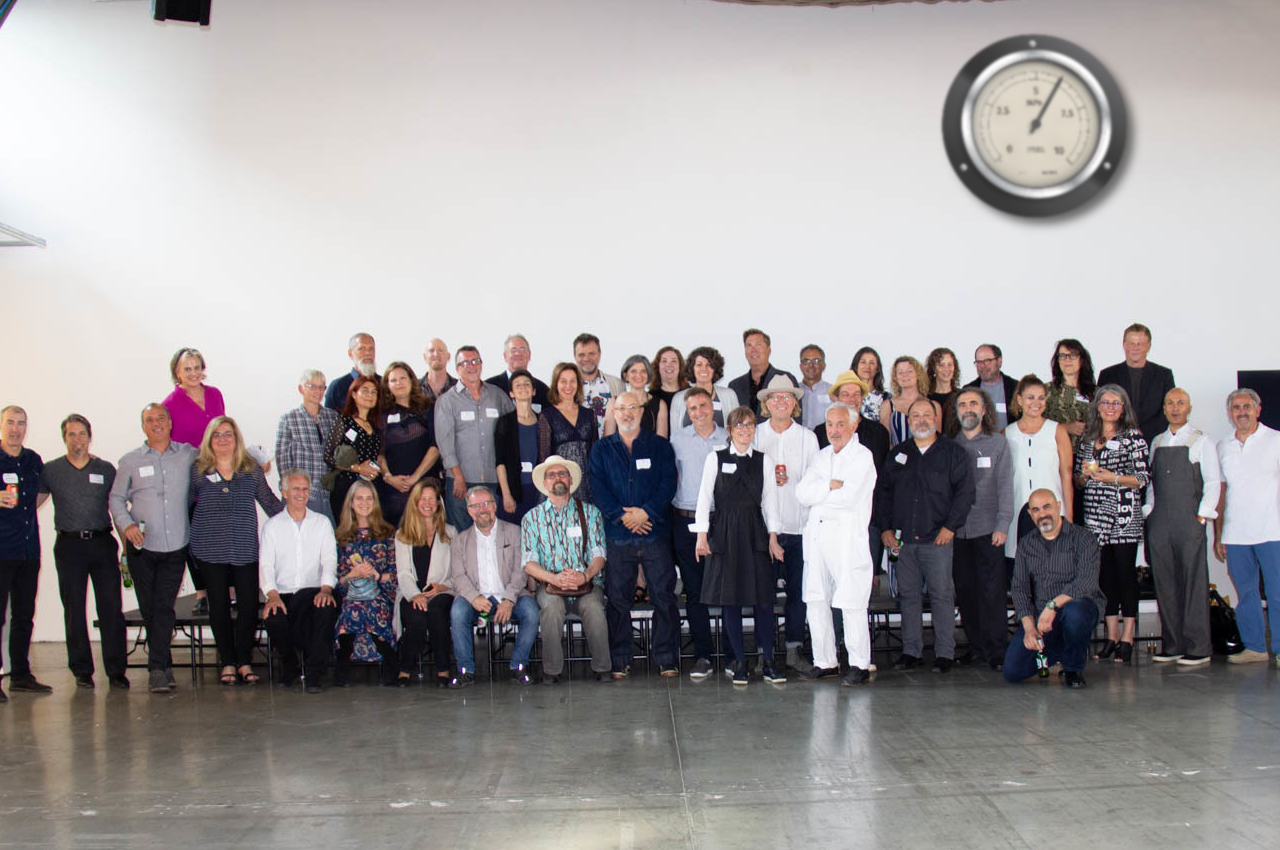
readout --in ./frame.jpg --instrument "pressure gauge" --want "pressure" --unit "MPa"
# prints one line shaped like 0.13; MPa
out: 6; MPa
